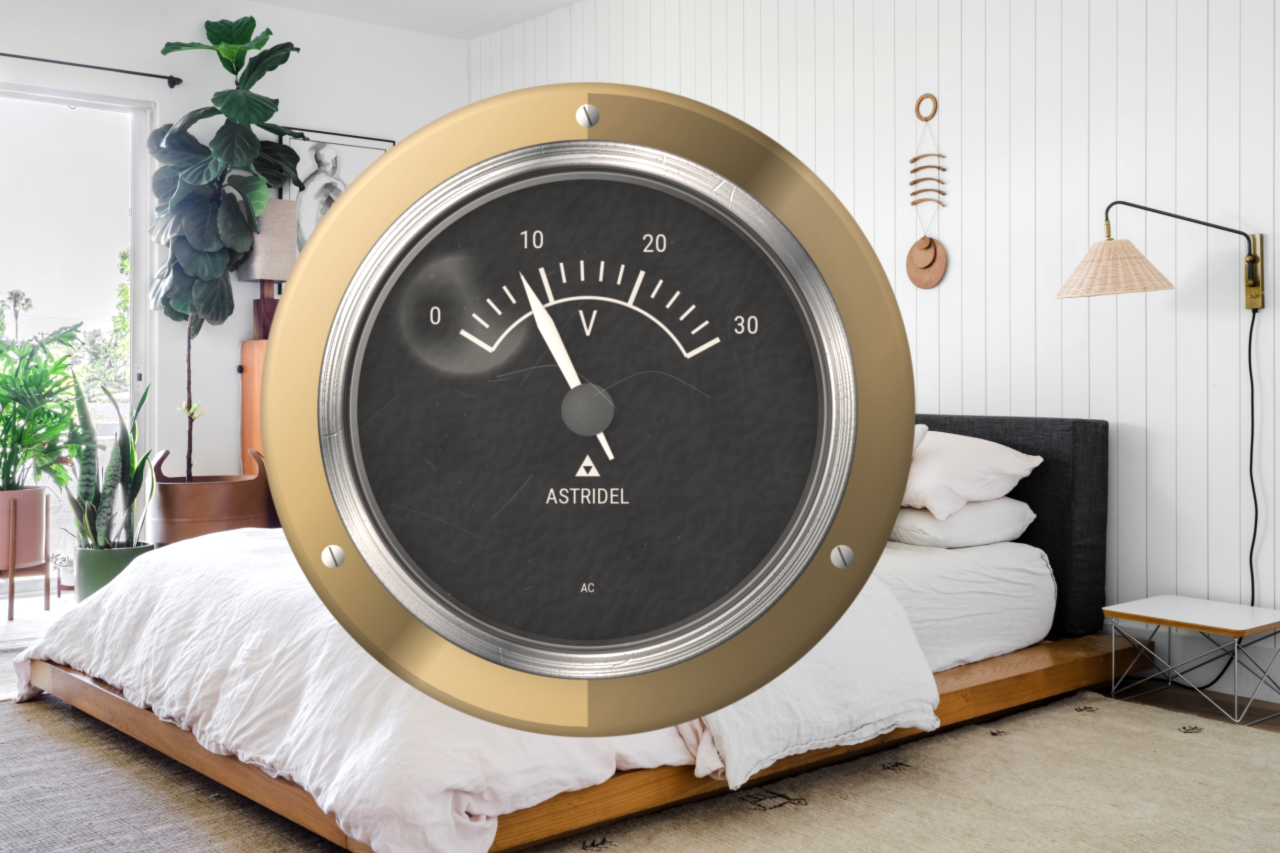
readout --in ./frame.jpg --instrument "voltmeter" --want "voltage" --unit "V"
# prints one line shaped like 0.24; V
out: 8; V
